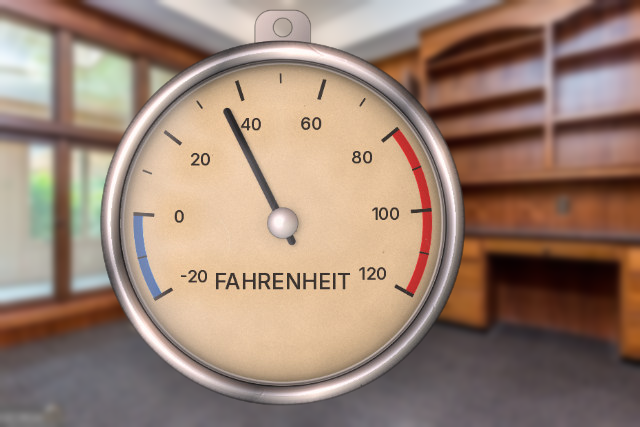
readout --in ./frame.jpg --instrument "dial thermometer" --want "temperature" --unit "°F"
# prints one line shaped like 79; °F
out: 35; °F
